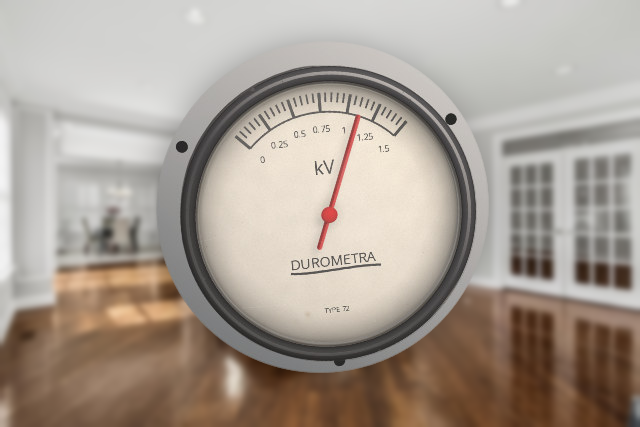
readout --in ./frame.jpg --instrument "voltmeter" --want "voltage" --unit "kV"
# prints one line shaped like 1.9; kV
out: 1.1; kV
